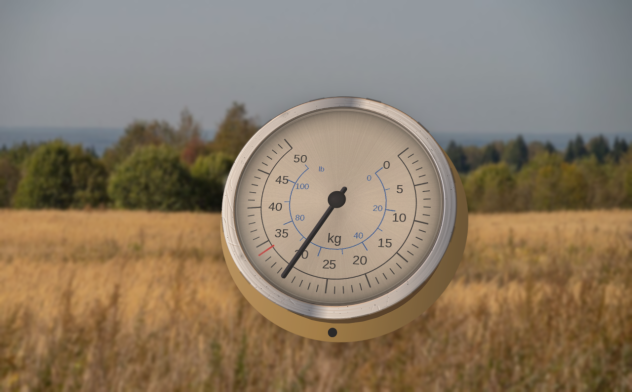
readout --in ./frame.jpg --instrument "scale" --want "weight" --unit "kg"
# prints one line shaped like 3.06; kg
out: 30; kg
